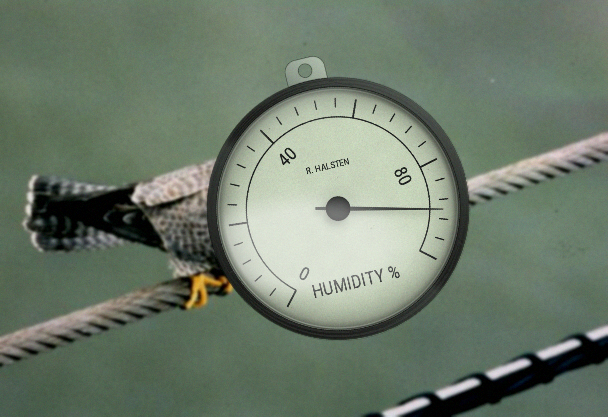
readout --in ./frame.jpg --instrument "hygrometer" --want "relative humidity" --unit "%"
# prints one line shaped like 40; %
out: 90; %
